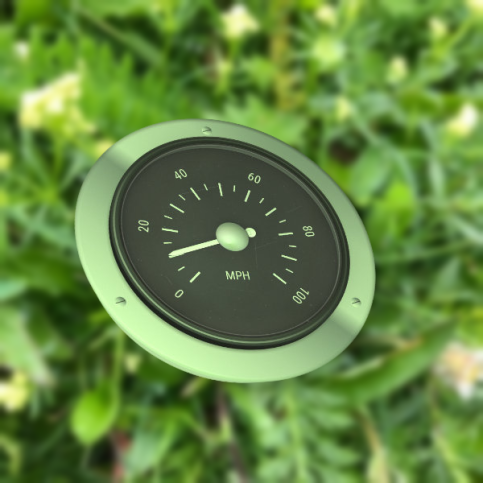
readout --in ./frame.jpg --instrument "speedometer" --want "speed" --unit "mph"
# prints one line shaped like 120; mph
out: 10; mph
